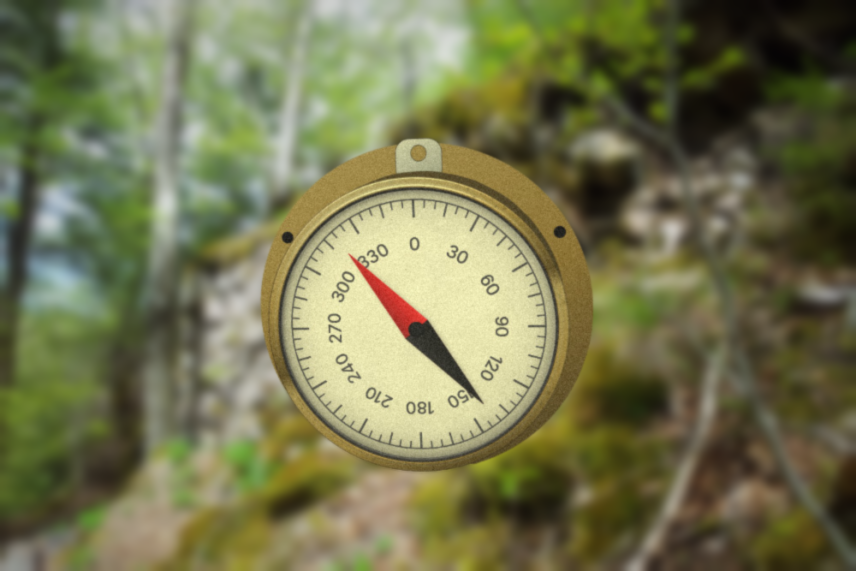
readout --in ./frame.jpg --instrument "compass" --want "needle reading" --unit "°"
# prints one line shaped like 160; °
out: 320; °
